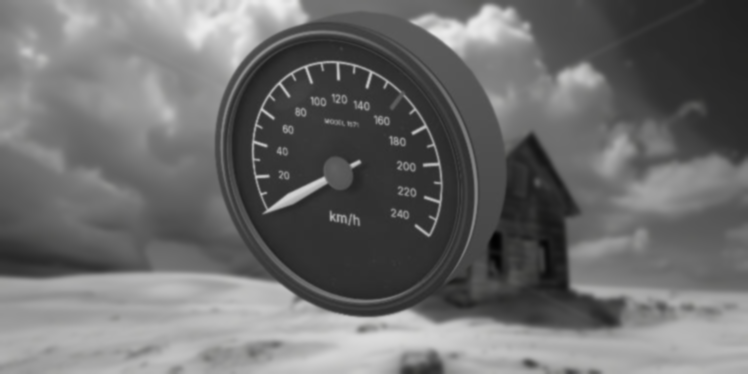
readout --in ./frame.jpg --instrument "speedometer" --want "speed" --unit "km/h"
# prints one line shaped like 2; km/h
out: 0; km/h
